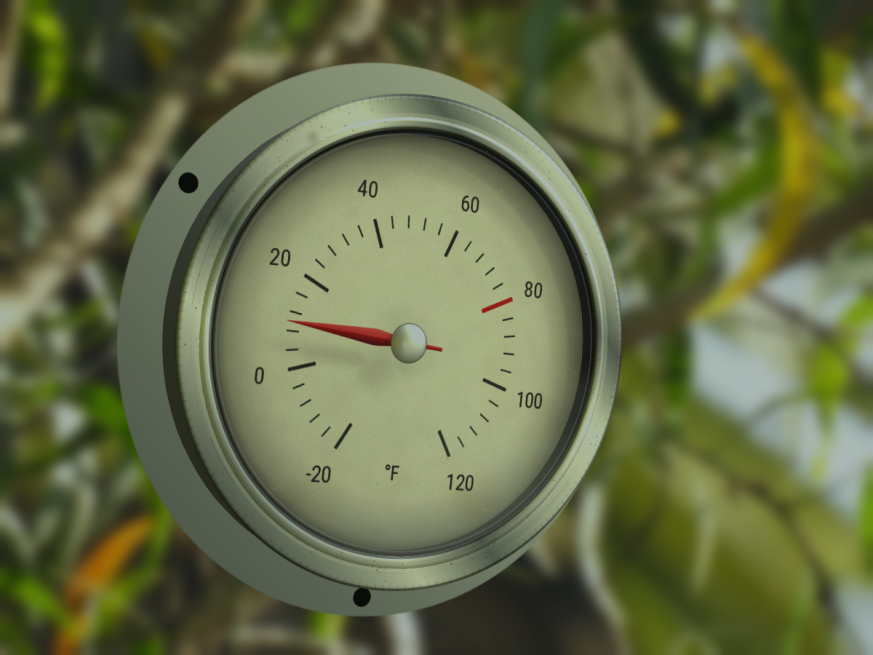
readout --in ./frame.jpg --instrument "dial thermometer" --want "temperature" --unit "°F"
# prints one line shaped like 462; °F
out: 10; °F
